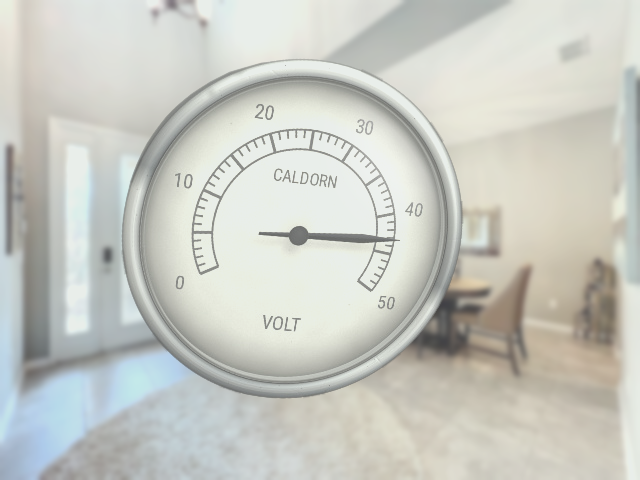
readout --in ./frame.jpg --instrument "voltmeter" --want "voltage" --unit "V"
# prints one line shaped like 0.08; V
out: 43; V
